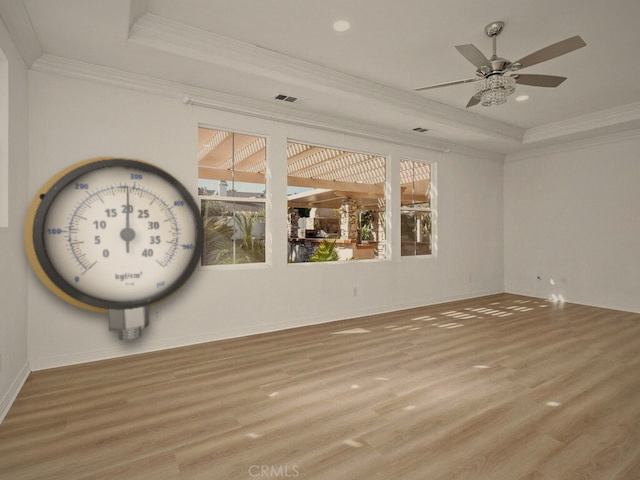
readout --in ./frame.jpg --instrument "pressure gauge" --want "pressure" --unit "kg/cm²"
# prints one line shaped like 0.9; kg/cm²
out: 20; kg/cm²
